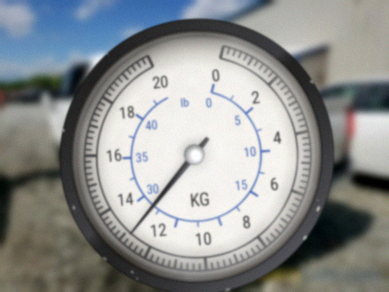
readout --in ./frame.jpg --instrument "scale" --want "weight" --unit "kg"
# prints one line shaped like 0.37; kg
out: 12.8; kg
